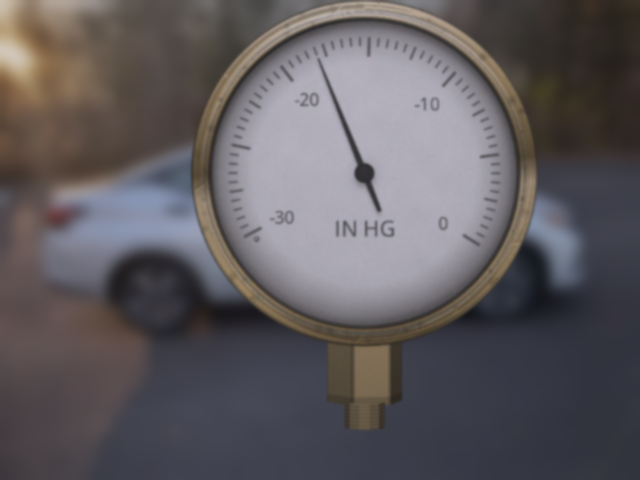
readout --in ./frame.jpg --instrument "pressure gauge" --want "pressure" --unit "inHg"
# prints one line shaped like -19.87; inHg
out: -18; inHg
